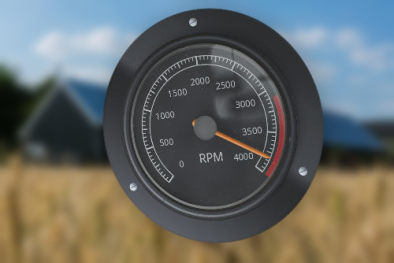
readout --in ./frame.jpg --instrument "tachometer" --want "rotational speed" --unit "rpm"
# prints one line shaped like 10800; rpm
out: 3800; rpm
